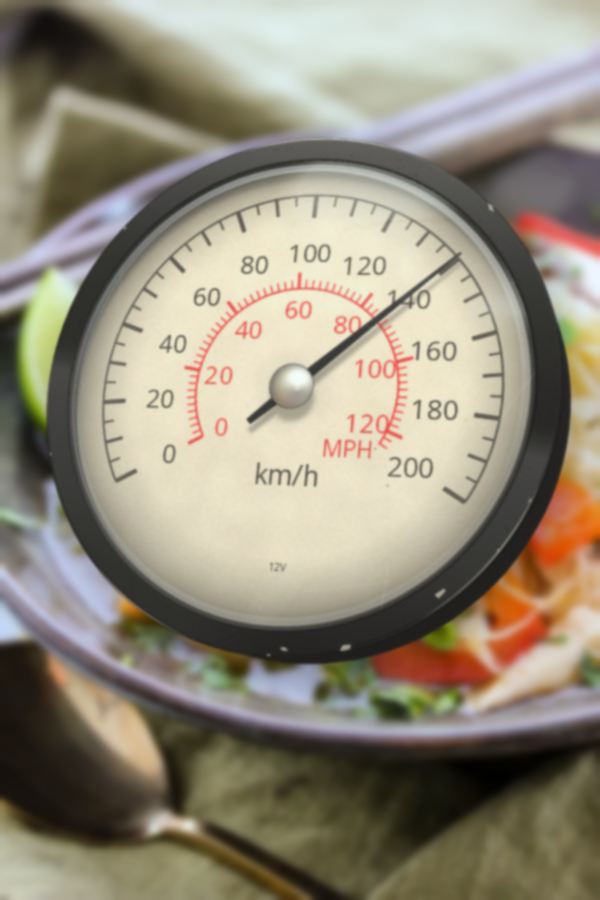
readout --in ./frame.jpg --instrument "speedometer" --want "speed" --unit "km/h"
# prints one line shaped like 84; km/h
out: 140; km/h
